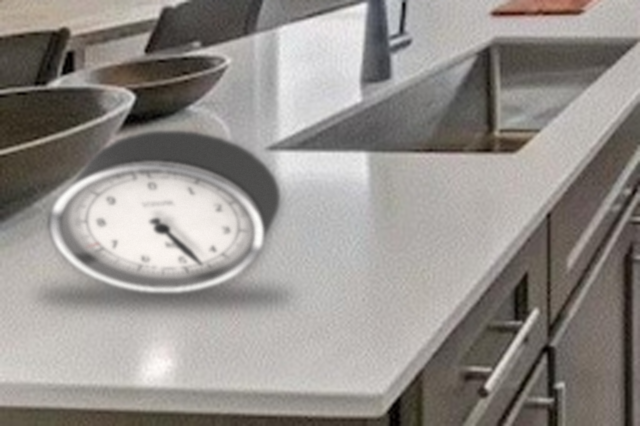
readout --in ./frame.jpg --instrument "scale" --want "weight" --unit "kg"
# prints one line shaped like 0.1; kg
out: 4.5; kg
